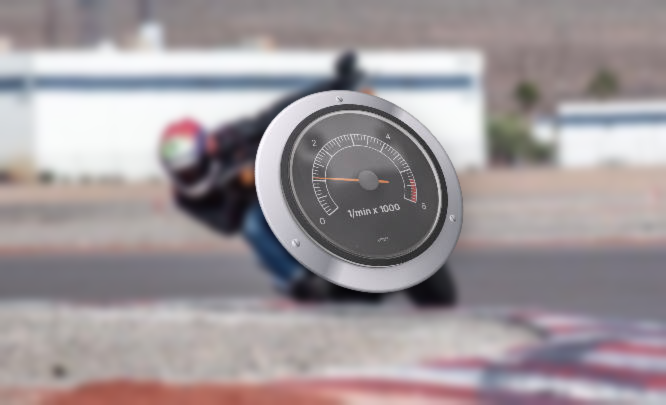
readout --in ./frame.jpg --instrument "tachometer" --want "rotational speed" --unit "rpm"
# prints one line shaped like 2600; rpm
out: 1000; rpm
